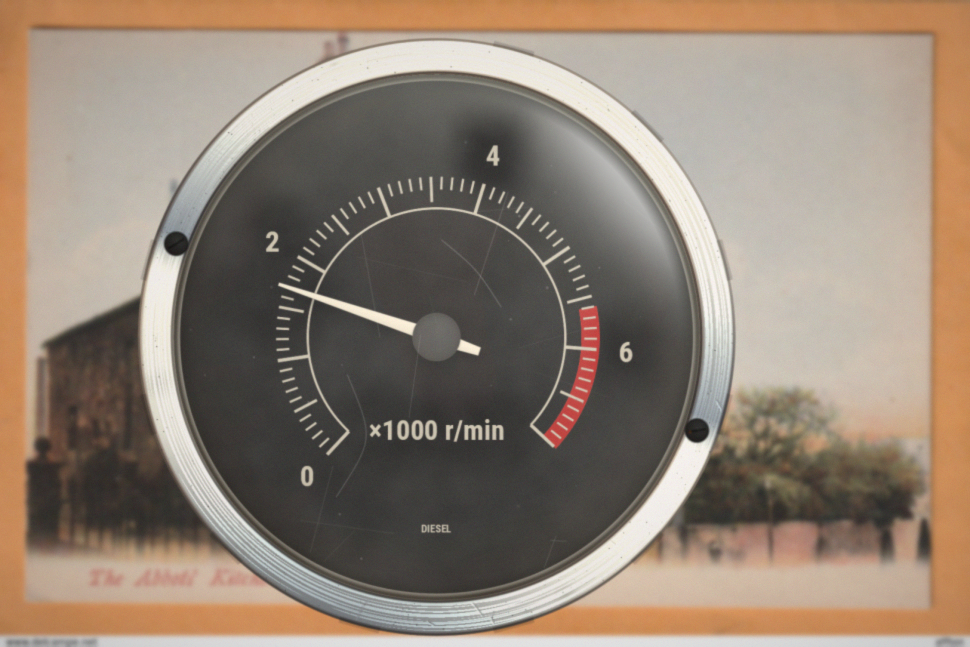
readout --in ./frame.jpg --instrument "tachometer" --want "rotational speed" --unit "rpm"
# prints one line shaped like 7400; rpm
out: 1700; rpm
